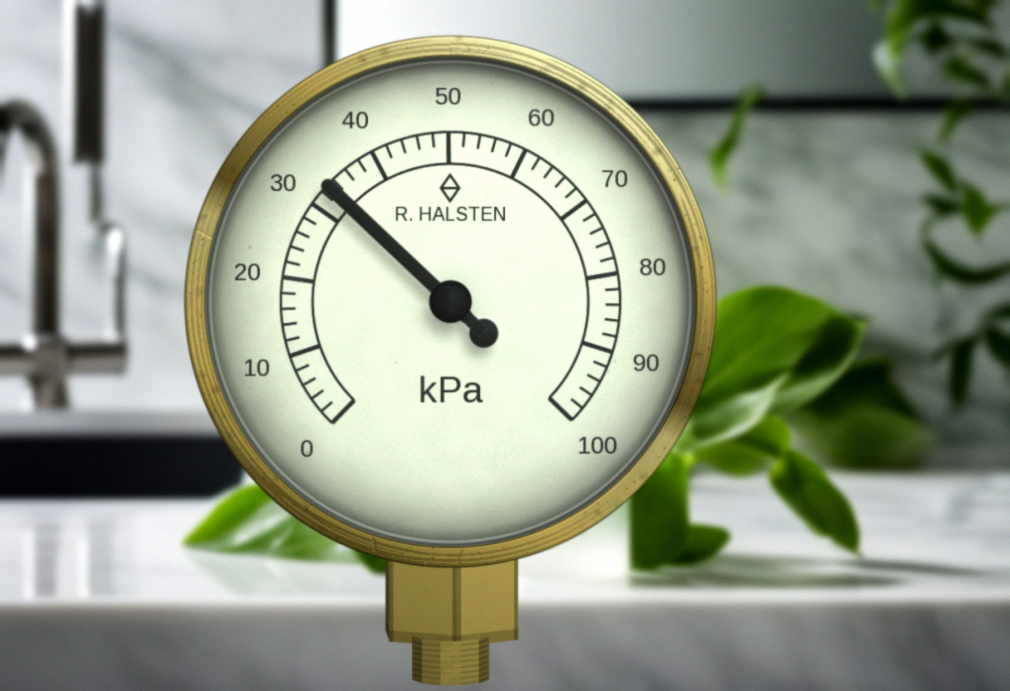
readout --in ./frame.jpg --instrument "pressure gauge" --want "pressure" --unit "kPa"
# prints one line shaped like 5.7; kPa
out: 33; kPa
